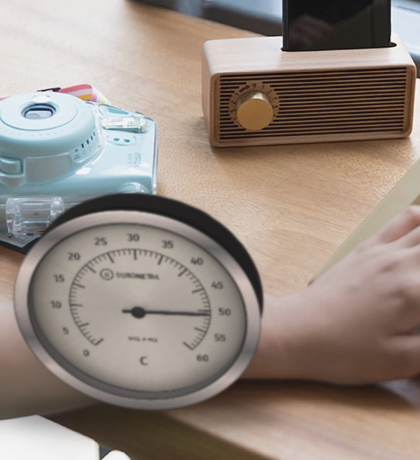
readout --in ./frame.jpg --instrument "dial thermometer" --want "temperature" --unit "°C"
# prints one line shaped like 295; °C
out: 50; °C
